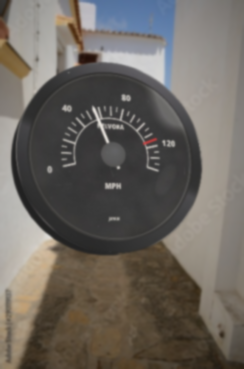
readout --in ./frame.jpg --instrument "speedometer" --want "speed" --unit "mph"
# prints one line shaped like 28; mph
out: 55; mph
